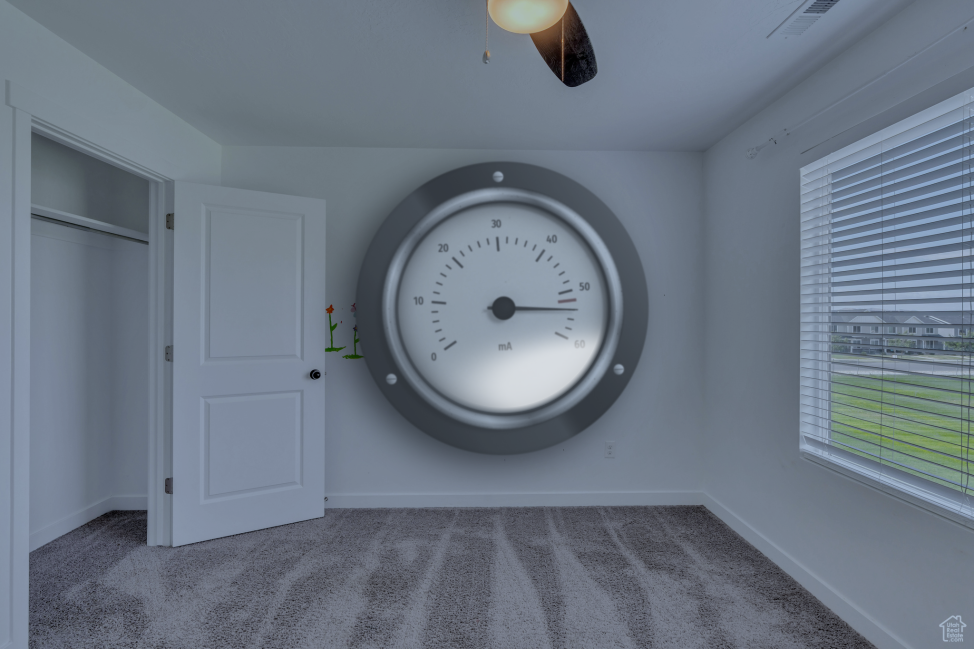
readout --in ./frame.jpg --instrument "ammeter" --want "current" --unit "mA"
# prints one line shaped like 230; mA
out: 54; mA
